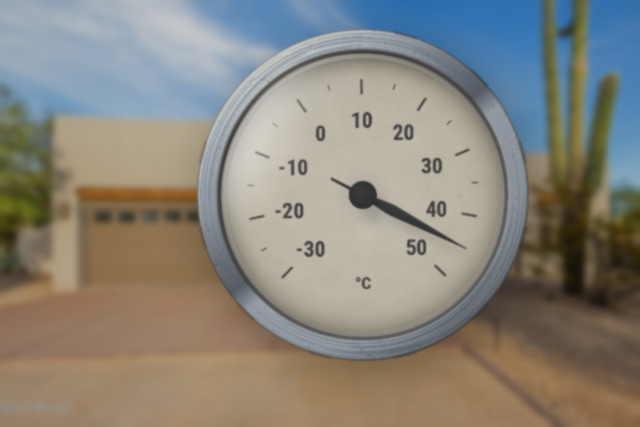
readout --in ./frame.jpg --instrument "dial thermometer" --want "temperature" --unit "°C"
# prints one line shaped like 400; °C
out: 45; °C
